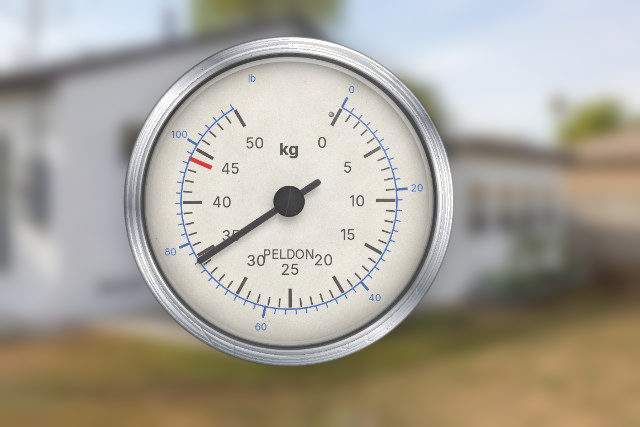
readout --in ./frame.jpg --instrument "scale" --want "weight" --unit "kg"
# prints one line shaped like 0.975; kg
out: 34.5; kg
